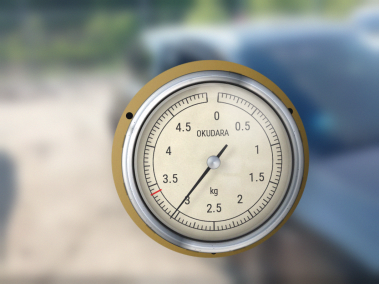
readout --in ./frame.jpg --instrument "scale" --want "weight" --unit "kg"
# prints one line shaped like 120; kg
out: 3.05; kg
